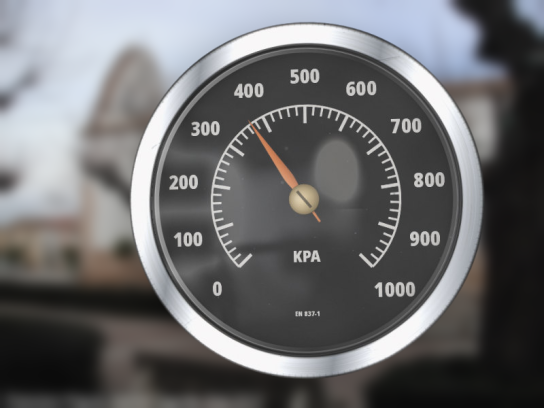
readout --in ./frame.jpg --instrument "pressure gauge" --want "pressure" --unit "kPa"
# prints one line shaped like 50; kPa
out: 370; kPa
